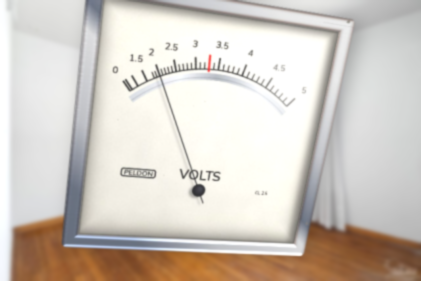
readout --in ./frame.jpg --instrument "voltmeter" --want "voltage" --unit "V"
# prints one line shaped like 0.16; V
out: 2; V
